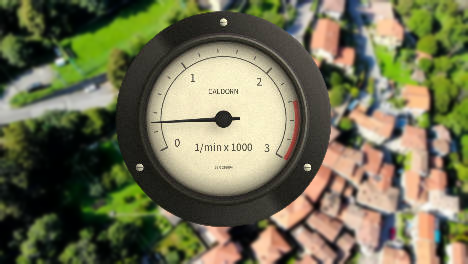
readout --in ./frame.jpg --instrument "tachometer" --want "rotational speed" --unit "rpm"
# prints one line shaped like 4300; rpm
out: 300; rpm
